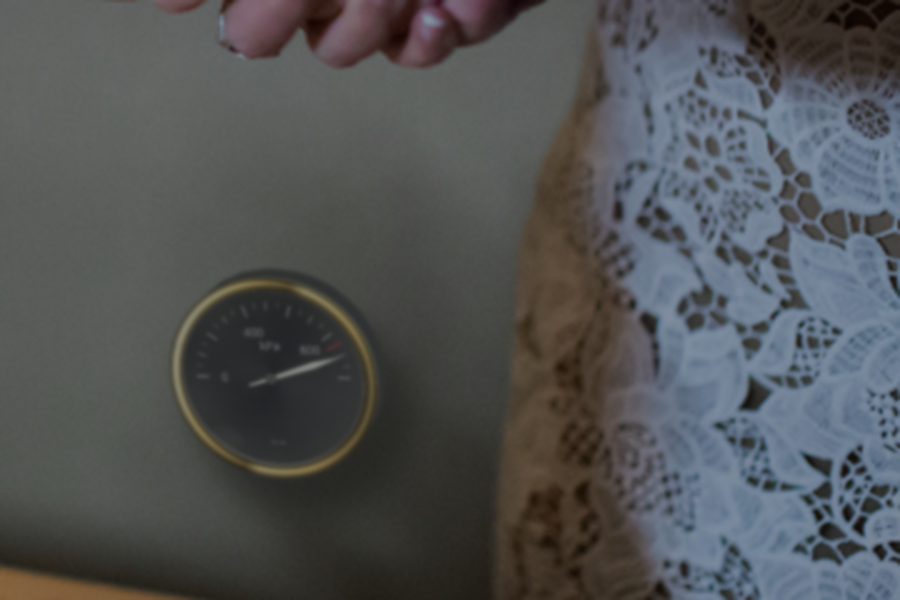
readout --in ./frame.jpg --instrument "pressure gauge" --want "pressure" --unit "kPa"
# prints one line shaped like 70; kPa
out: 900; kPa
